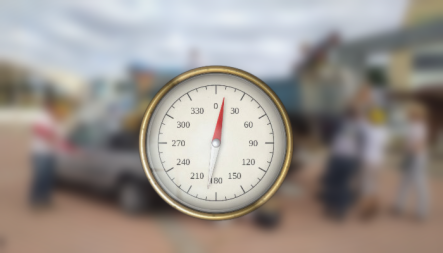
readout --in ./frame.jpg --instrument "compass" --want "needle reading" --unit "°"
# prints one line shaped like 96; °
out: 10; °
